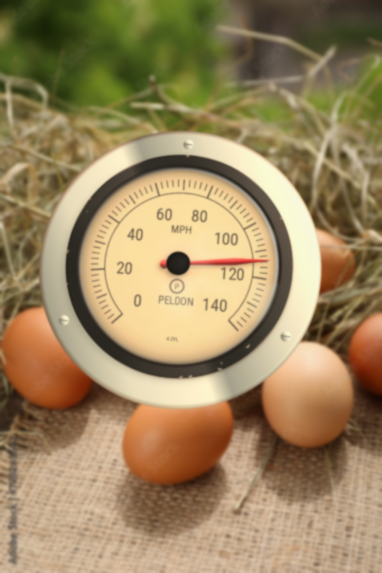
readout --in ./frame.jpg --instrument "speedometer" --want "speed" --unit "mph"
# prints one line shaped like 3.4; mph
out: 114; mph
